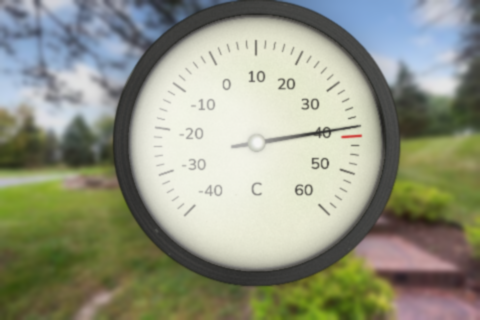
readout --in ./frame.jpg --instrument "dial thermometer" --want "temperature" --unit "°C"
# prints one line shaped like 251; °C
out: 40; °C
